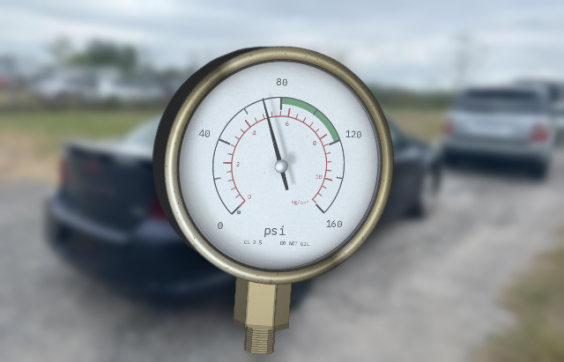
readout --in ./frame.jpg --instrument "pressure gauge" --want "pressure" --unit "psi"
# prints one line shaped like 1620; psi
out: 70; psi
